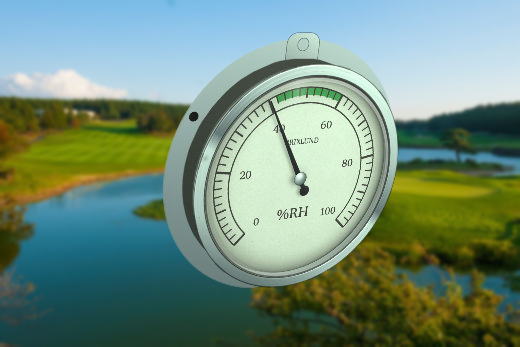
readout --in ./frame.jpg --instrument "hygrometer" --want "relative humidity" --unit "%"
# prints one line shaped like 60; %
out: 40; %
